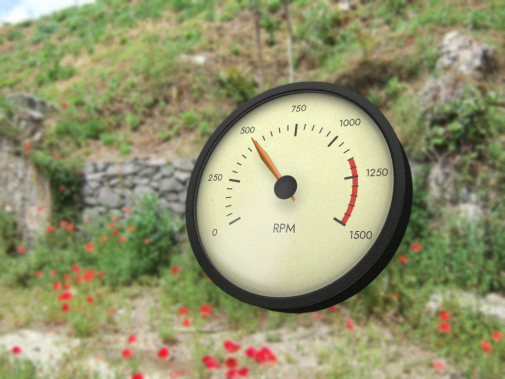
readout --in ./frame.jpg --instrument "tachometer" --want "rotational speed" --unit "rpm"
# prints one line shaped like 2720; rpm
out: 500; rpm
